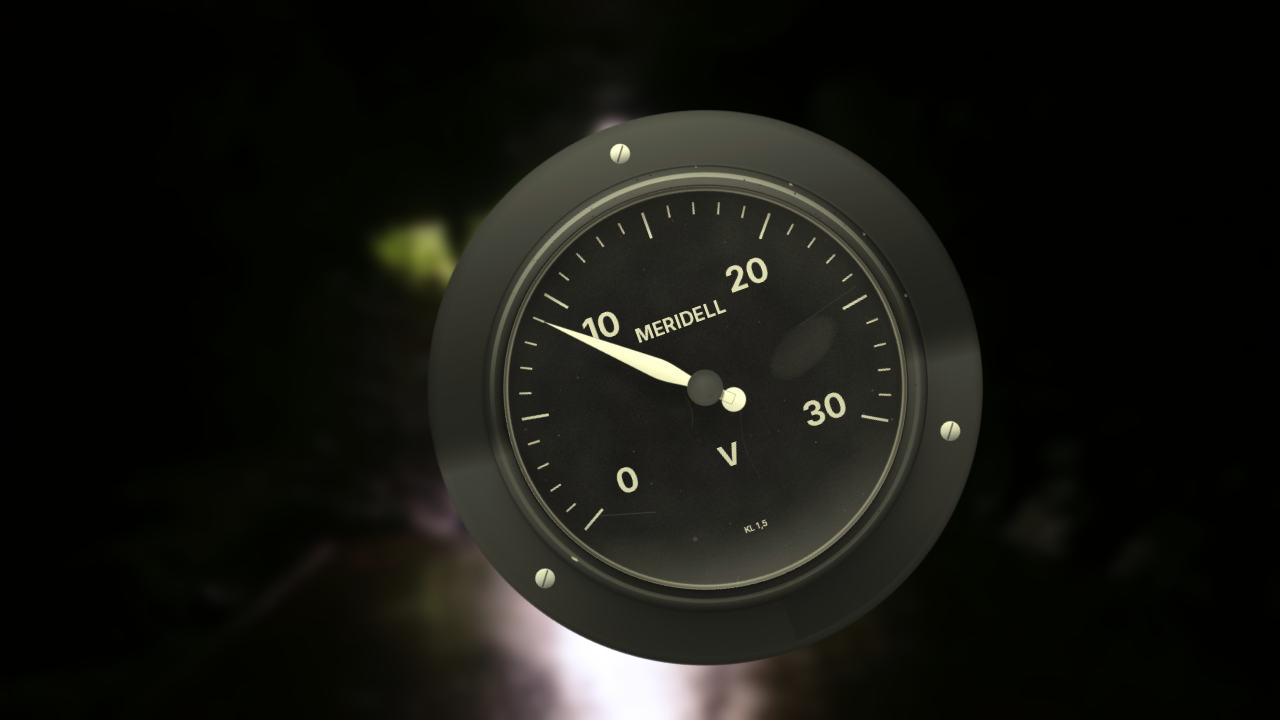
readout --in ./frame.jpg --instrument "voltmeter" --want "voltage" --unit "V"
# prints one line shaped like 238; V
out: 9; V
